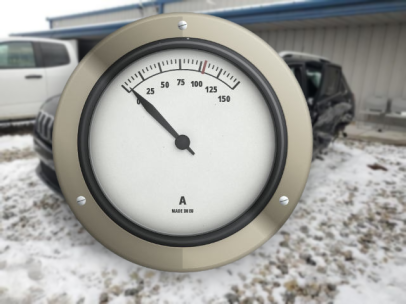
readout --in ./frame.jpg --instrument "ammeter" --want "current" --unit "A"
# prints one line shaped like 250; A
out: 5; A
